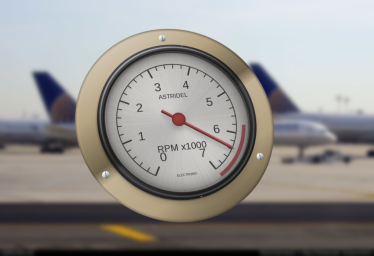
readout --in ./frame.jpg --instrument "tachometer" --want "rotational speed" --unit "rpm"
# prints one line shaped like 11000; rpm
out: 6400; rpm
